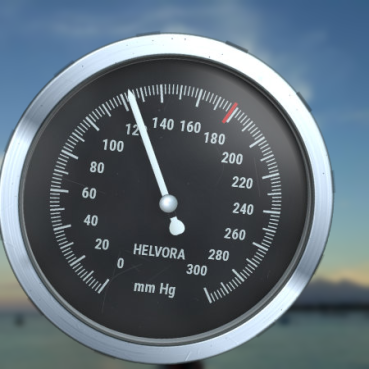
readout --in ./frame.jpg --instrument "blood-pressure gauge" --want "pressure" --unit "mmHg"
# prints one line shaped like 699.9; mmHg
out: 124; mmHg
